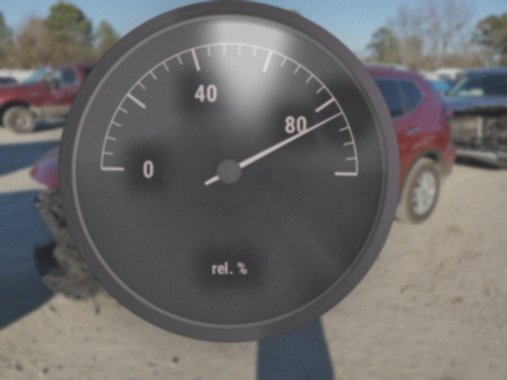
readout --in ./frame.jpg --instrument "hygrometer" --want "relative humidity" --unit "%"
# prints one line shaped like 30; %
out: 84; %
